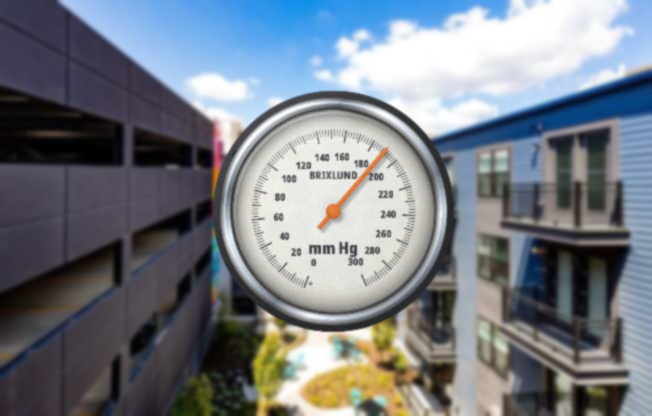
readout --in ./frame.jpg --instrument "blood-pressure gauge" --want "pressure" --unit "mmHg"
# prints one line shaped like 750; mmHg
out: 190; mmHg
